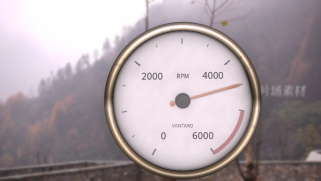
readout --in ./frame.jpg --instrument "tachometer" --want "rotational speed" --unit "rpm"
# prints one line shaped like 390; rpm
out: 4500; rpm
